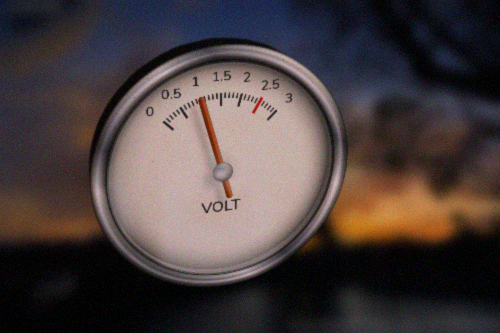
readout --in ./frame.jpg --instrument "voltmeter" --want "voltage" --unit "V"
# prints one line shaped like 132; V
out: 1; V
